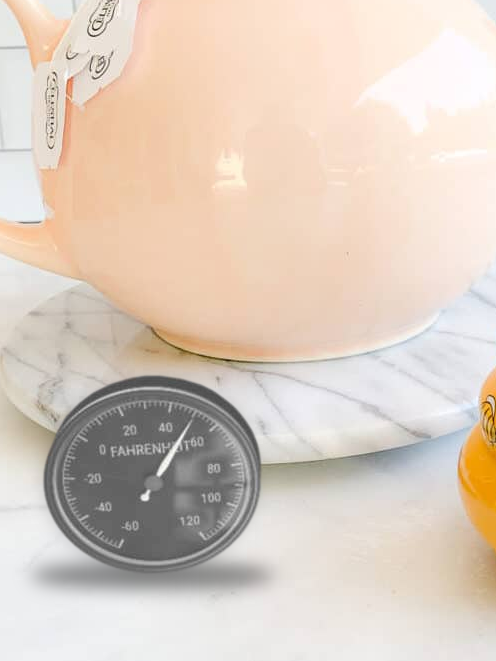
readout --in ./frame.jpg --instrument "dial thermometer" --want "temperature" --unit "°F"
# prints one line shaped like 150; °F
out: 50; °F
